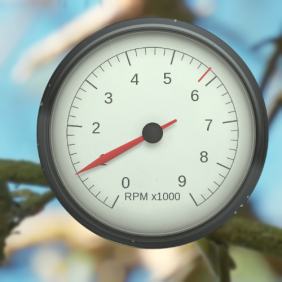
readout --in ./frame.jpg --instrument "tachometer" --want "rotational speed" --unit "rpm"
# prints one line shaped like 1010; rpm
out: 1000; rpm
